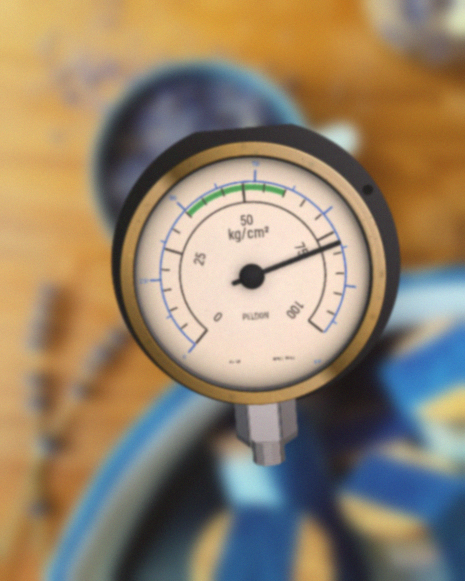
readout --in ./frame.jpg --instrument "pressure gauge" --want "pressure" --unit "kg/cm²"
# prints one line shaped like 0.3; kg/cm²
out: 77.5; kg/cm²
